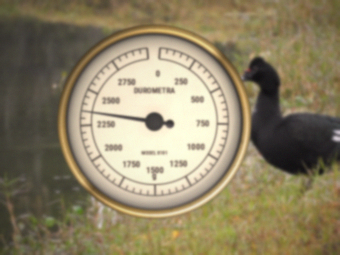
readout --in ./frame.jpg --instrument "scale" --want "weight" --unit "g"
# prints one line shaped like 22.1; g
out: 2350; g
